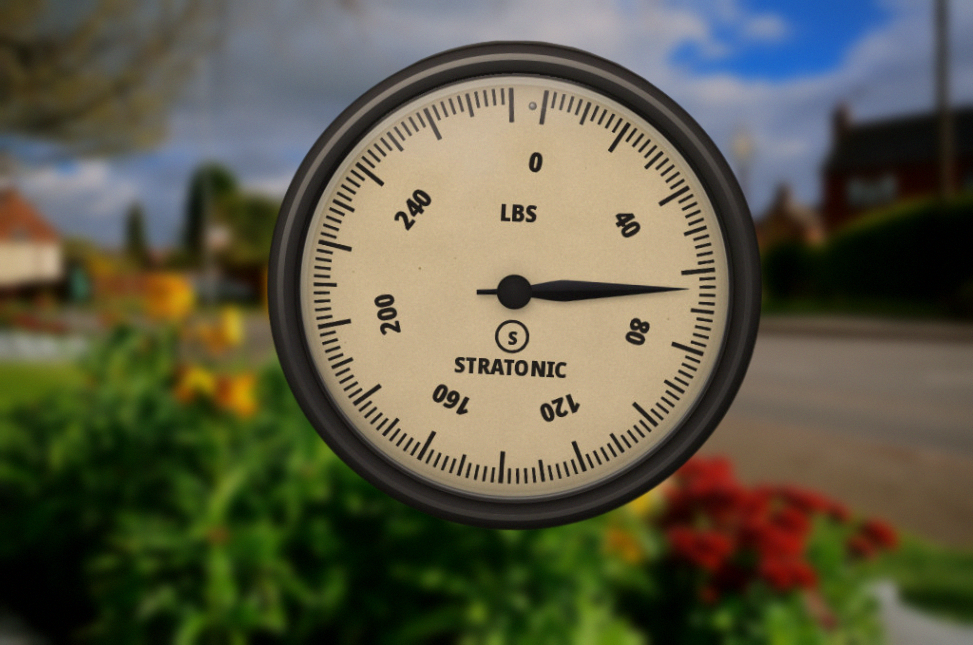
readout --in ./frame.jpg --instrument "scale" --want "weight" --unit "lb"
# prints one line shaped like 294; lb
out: 64; lb
